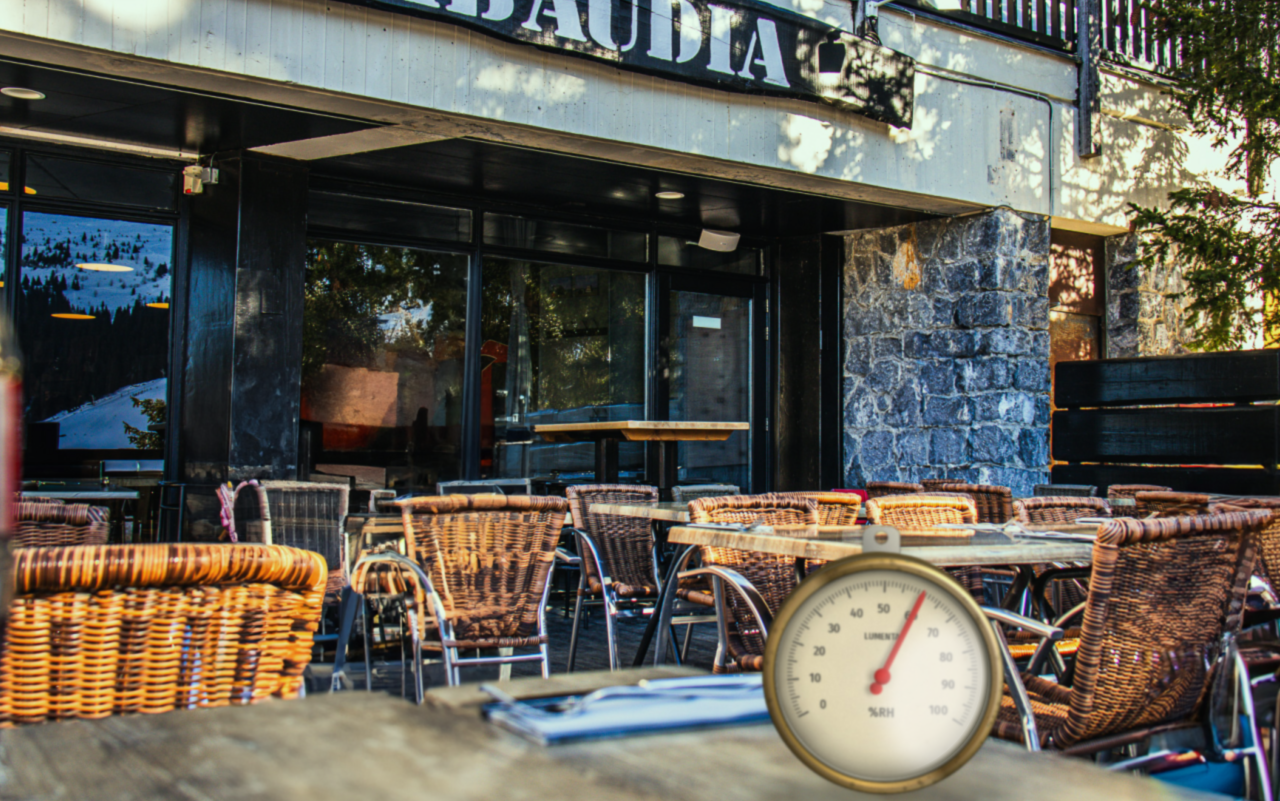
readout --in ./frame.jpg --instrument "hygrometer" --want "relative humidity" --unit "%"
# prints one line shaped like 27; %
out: 60; %
